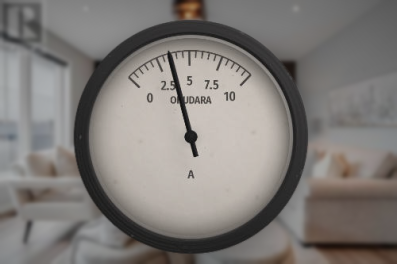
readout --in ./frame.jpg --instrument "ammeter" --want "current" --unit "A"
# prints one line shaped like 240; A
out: 3.5; A
